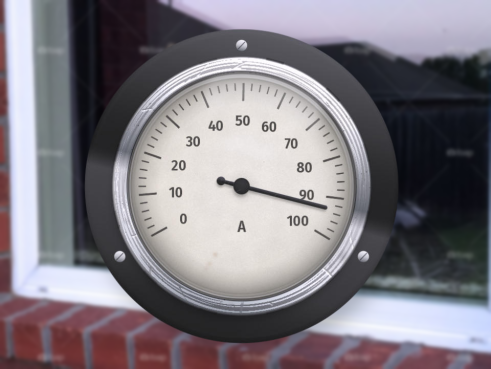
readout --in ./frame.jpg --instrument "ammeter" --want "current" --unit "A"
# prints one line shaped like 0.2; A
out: 93; A
